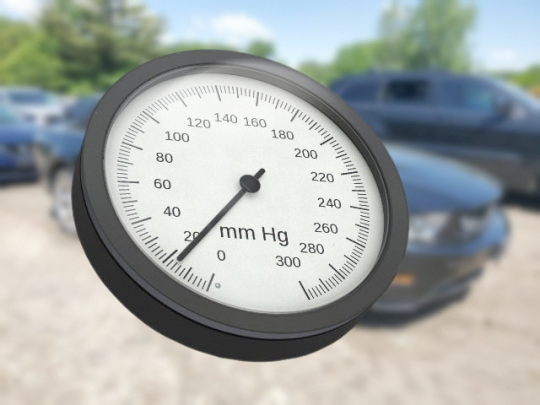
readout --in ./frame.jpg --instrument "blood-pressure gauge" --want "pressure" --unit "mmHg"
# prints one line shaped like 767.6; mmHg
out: 16; mmHg
